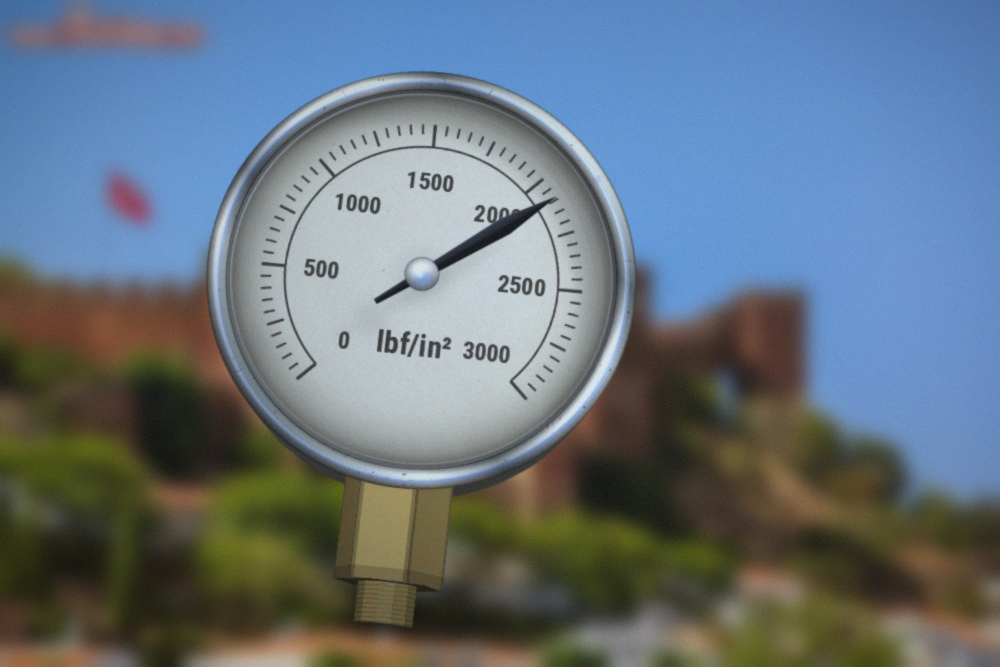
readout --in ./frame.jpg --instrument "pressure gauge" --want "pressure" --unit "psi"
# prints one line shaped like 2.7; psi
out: 2100; psi
